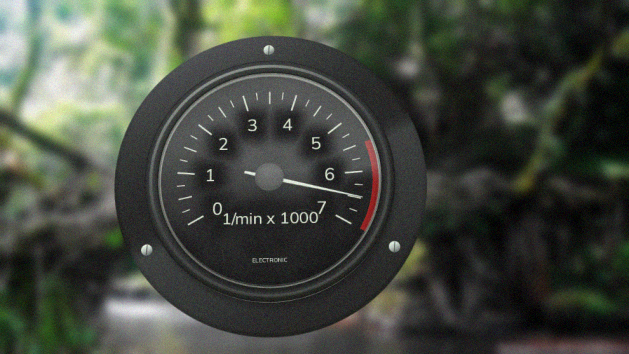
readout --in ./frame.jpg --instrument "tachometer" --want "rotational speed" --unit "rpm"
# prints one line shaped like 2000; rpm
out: 6500; rpm
